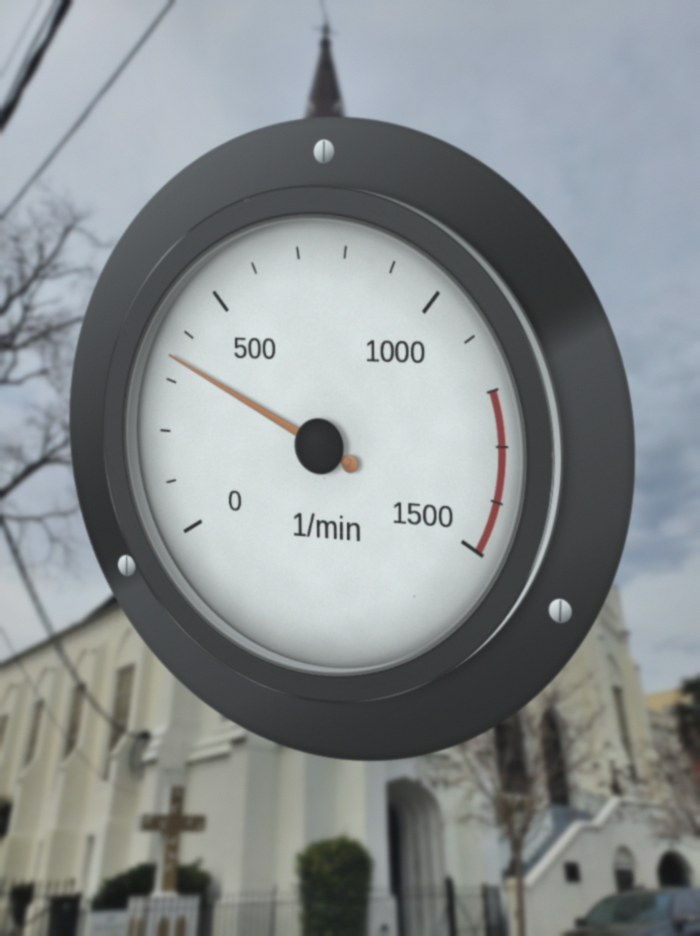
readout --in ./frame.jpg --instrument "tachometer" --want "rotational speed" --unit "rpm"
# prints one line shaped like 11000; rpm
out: 350; rpm
